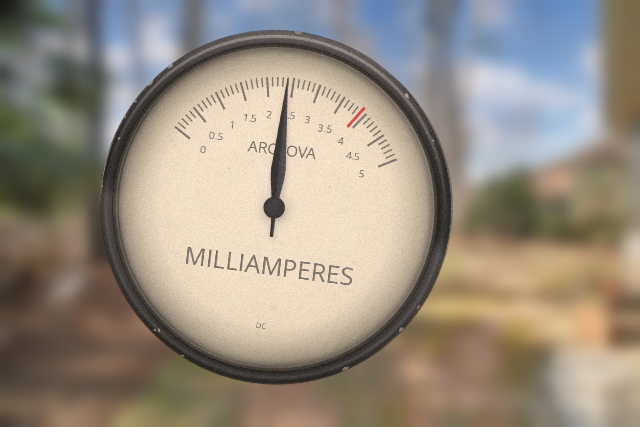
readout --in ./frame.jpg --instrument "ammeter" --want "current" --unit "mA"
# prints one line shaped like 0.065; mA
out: 2.4; mA
